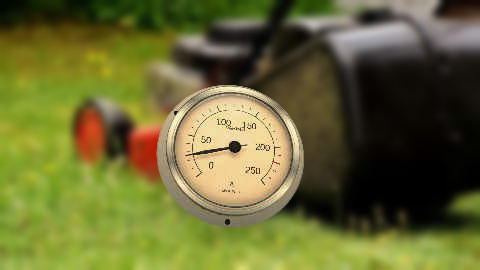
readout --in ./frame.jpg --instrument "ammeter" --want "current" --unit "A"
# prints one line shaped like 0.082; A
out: 25; A
